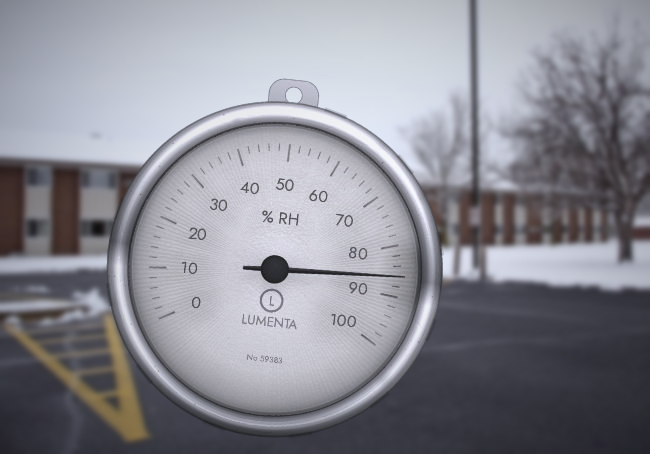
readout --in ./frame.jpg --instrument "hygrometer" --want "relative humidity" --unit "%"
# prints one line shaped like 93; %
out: 86; %
